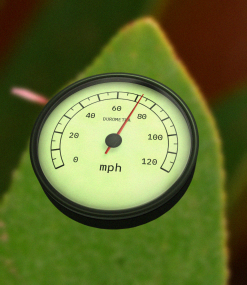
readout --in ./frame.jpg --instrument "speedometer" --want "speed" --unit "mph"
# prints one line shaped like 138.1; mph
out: 72.5; mph
